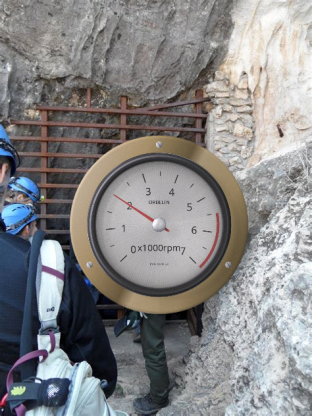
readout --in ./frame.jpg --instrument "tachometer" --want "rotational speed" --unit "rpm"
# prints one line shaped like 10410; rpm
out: 2000; rpm
